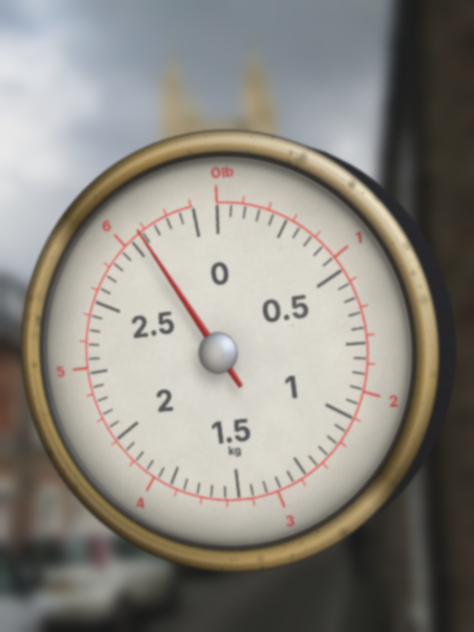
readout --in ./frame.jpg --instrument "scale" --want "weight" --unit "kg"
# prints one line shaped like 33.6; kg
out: 2.8; kg
